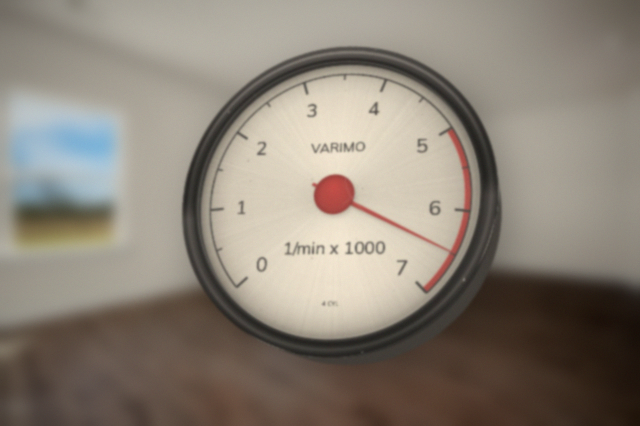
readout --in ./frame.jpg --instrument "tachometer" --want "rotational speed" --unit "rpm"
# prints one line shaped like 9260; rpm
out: 6500; rpm
